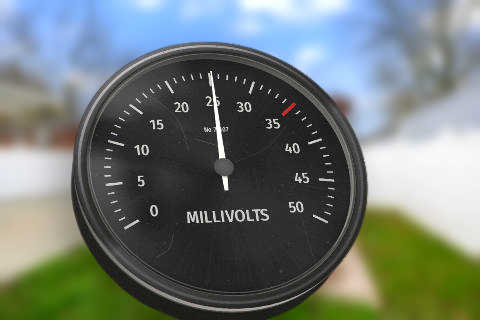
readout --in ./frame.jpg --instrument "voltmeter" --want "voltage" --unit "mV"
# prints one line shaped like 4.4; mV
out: 25; mV
